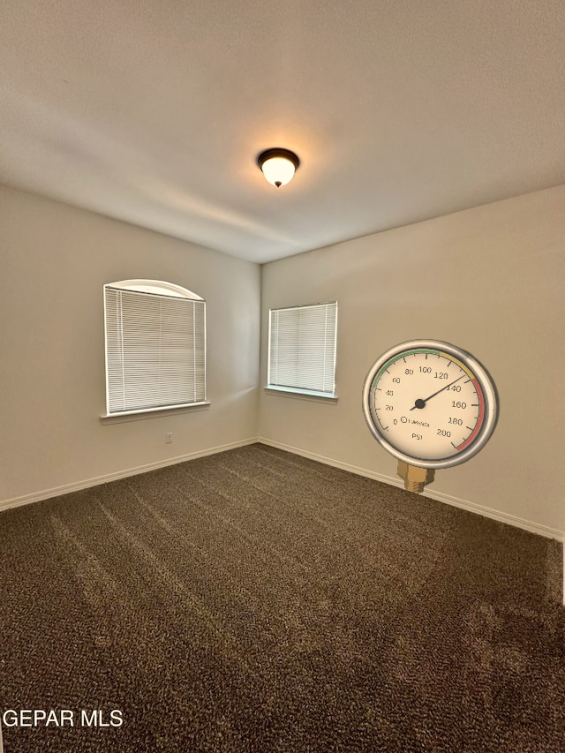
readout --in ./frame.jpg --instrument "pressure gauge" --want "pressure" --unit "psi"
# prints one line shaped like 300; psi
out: 135; psi
